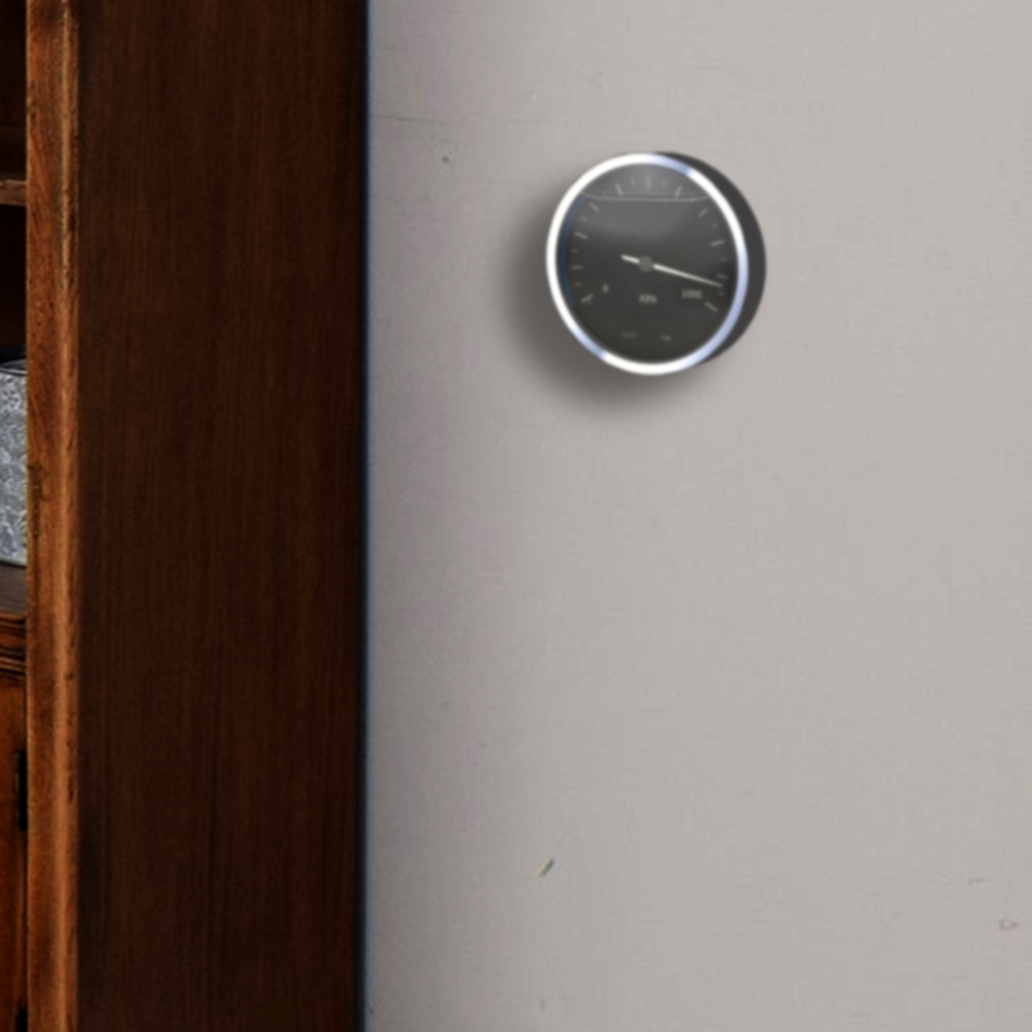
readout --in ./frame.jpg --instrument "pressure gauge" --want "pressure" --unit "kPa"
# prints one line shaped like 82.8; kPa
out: 925; kPa
